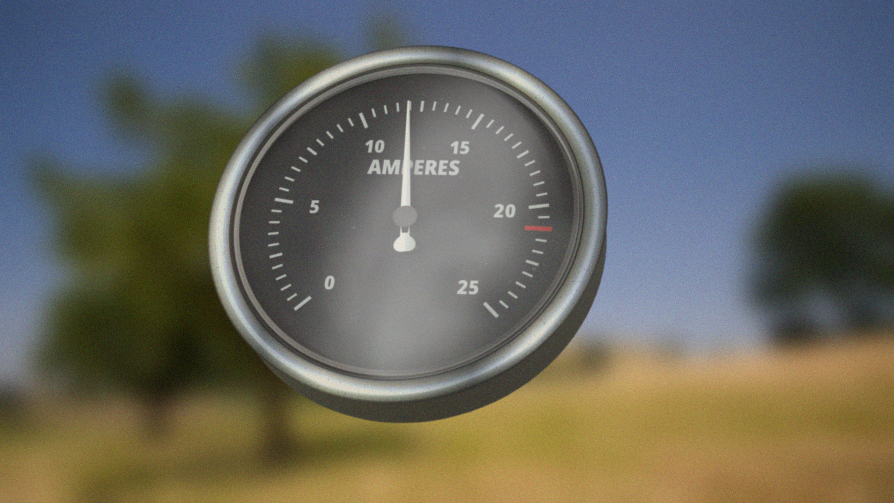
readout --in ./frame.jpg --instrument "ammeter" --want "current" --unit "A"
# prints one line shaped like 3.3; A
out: 12; A
